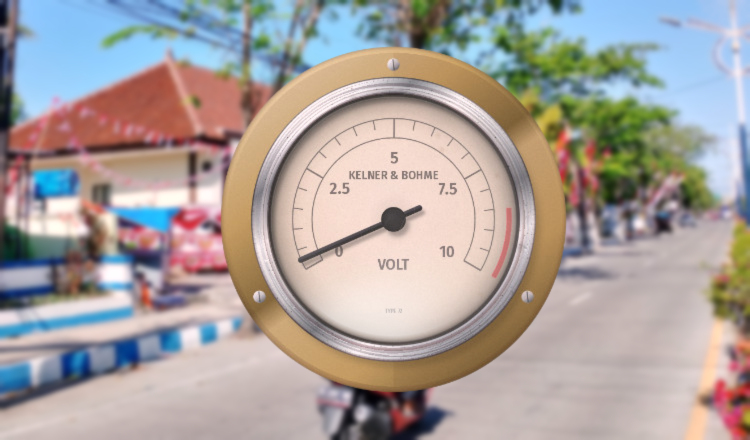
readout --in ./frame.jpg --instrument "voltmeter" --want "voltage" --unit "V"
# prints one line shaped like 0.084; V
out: 0.25; V
